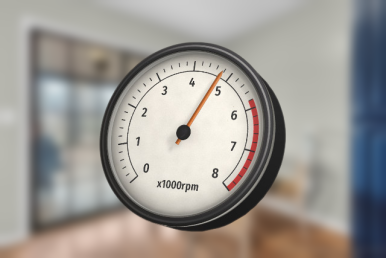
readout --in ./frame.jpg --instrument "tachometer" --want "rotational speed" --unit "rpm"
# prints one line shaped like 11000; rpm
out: 4800; rpm
